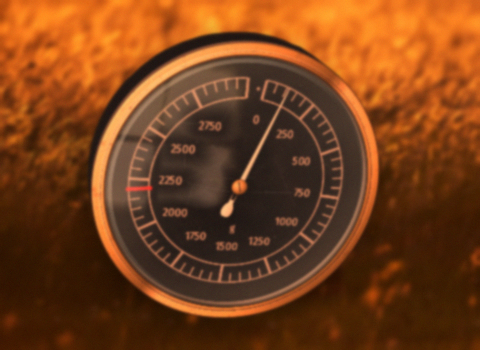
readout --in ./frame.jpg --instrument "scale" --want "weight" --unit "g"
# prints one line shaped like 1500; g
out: 100; g
